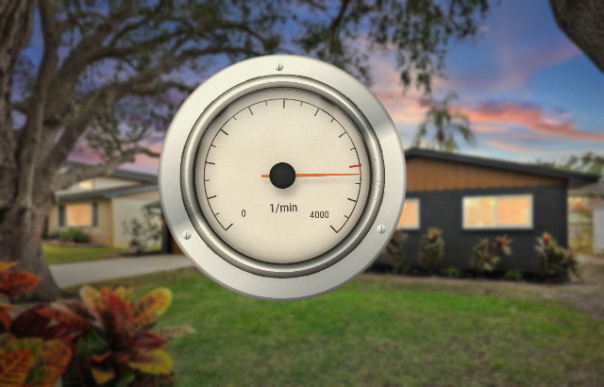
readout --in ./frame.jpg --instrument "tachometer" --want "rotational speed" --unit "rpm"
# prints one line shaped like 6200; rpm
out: 3300; rpm
